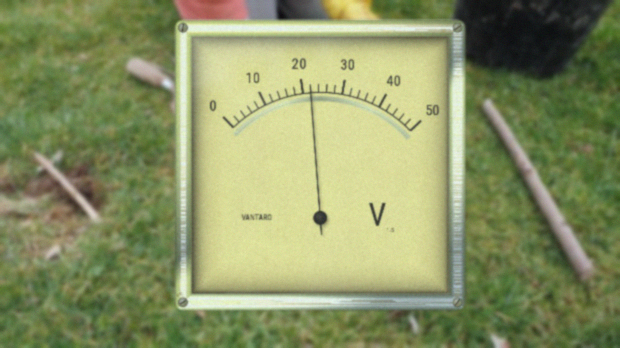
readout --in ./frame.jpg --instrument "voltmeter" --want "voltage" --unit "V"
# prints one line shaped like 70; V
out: 22; V
